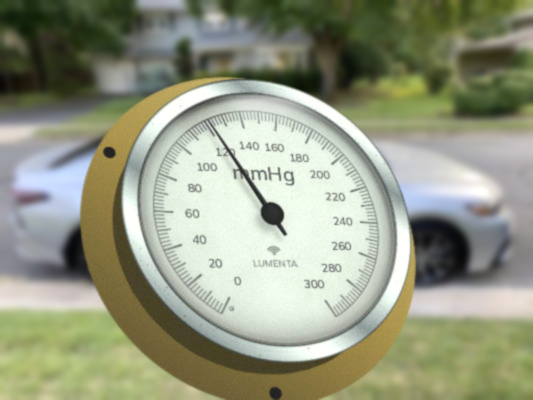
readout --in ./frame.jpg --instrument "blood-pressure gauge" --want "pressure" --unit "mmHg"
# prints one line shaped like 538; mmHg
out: 120; mmHg
